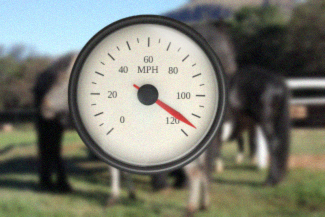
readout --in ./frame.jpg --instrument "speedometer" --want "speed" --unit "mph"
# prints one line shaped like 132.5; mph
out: 115; mph
